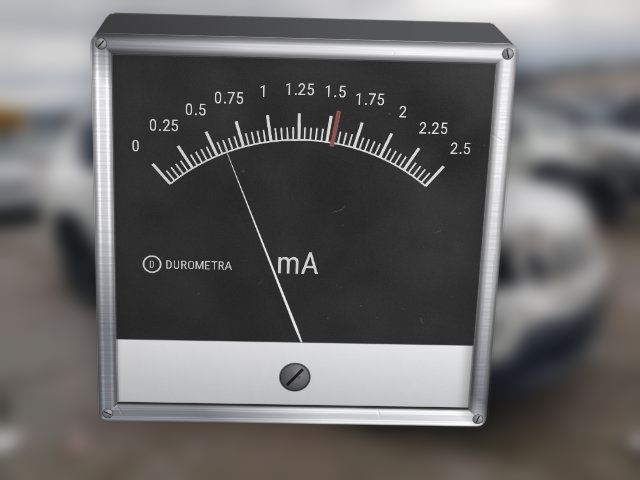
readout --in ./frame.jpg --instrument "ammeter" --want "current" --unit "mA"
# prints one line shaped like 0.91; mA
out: 0.6; mA
